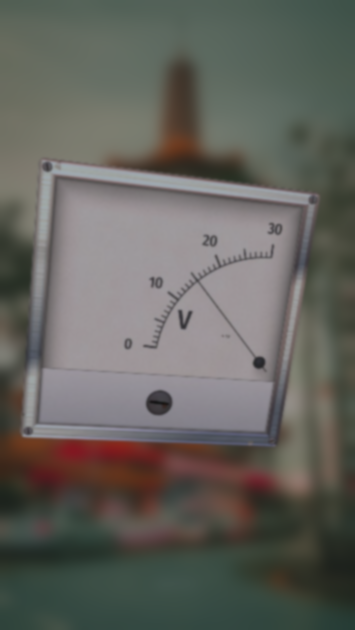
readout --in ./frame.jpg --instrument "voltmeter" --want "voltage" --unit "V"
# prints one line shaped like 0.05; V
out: 15; V
